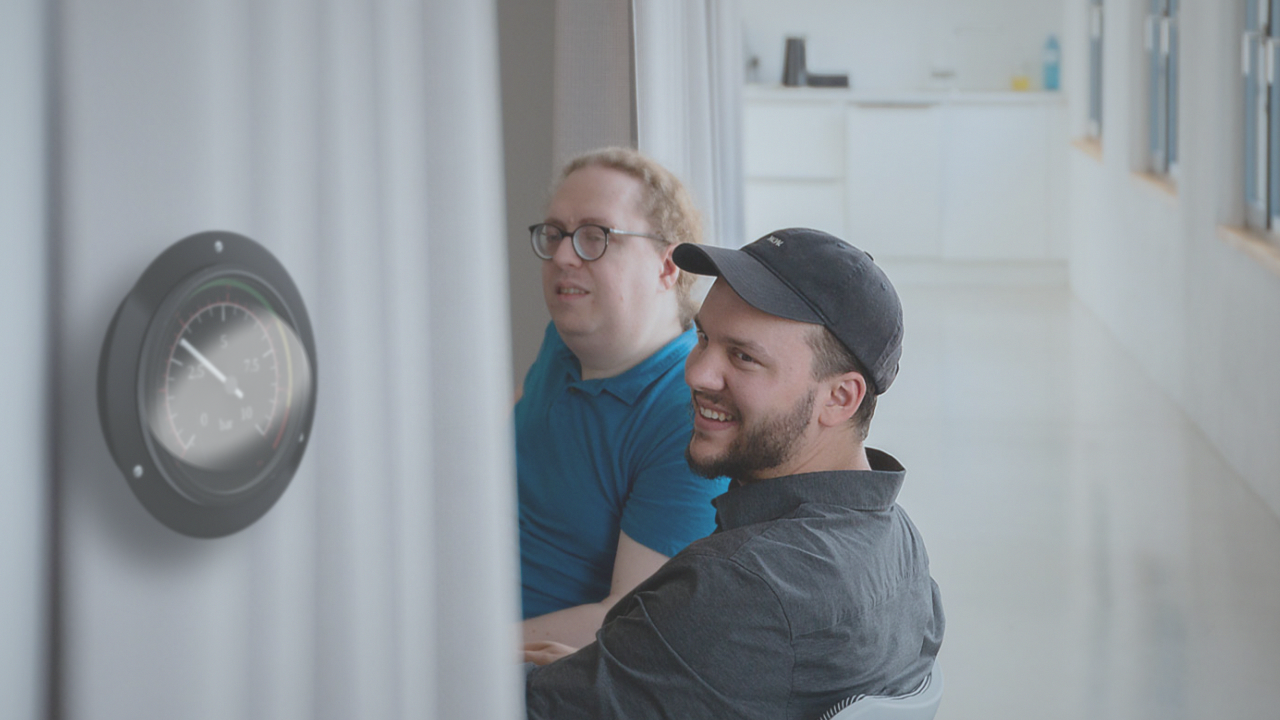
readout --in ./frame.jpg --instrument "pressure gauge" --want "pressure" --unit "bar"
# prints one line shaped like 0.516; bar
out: 3; bar
